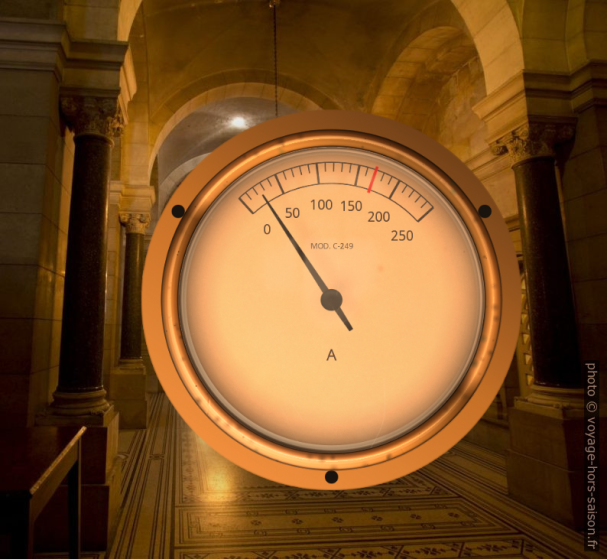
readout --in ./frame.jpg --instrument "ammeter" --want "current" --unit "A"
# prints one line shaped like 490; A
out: 25; A
